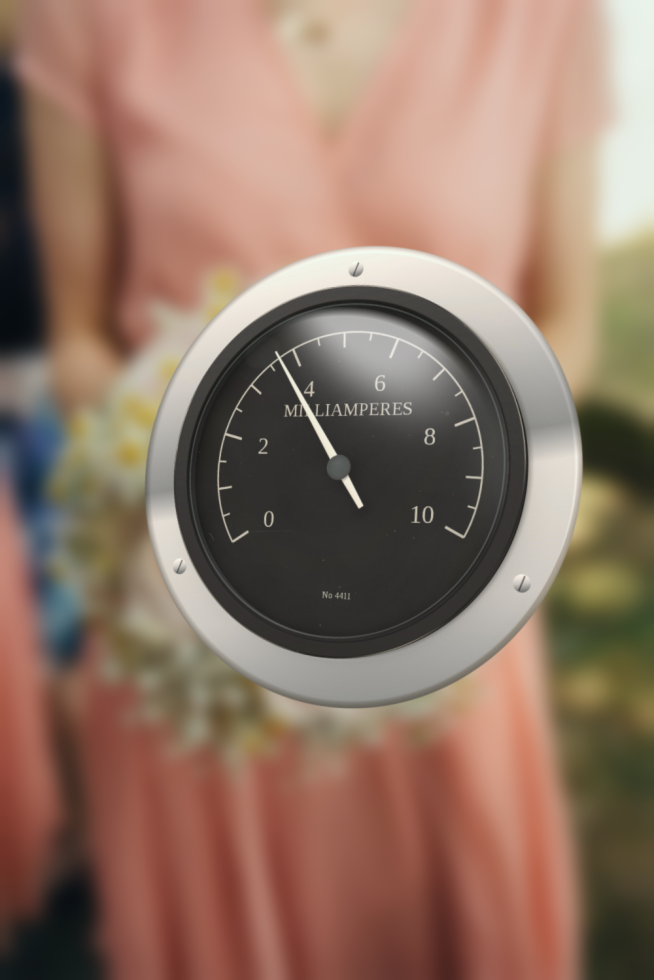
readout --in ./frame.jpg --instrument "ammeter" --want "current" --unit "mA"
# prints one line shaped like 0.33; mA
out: 3.75; mA
